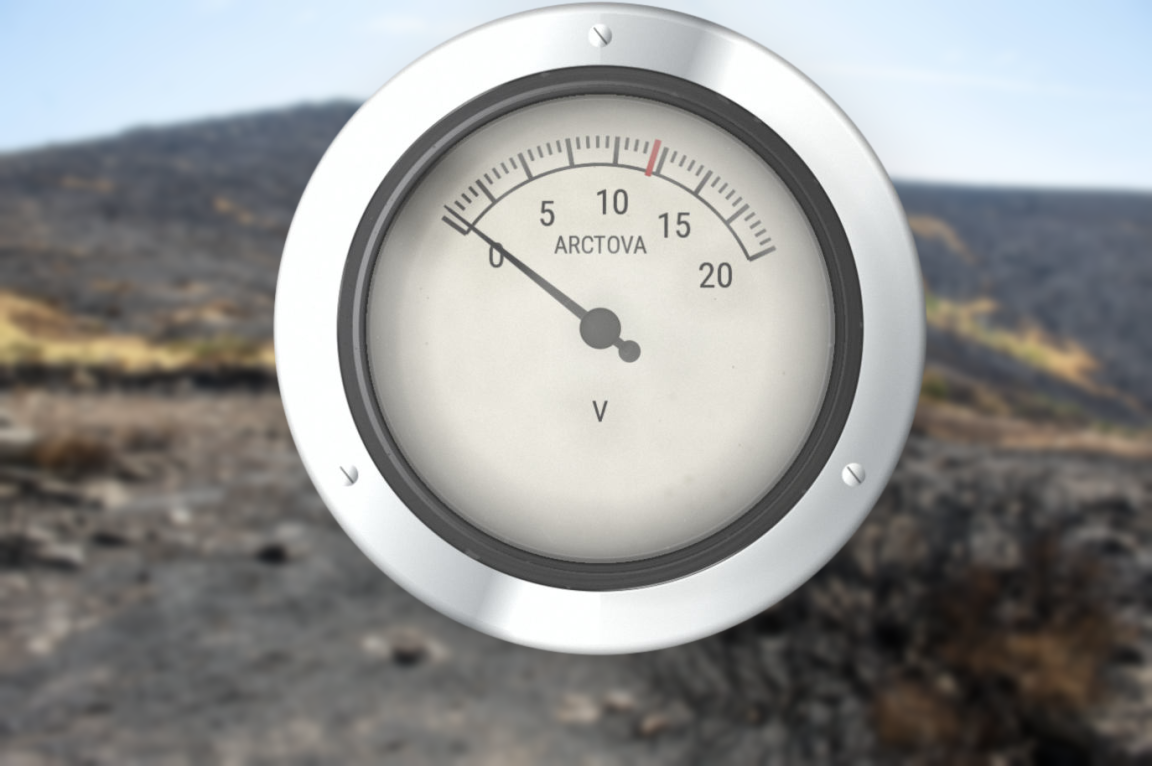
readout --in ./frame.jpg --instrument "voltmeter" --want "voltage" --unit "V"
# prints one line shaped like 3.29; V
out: 0.5; V
